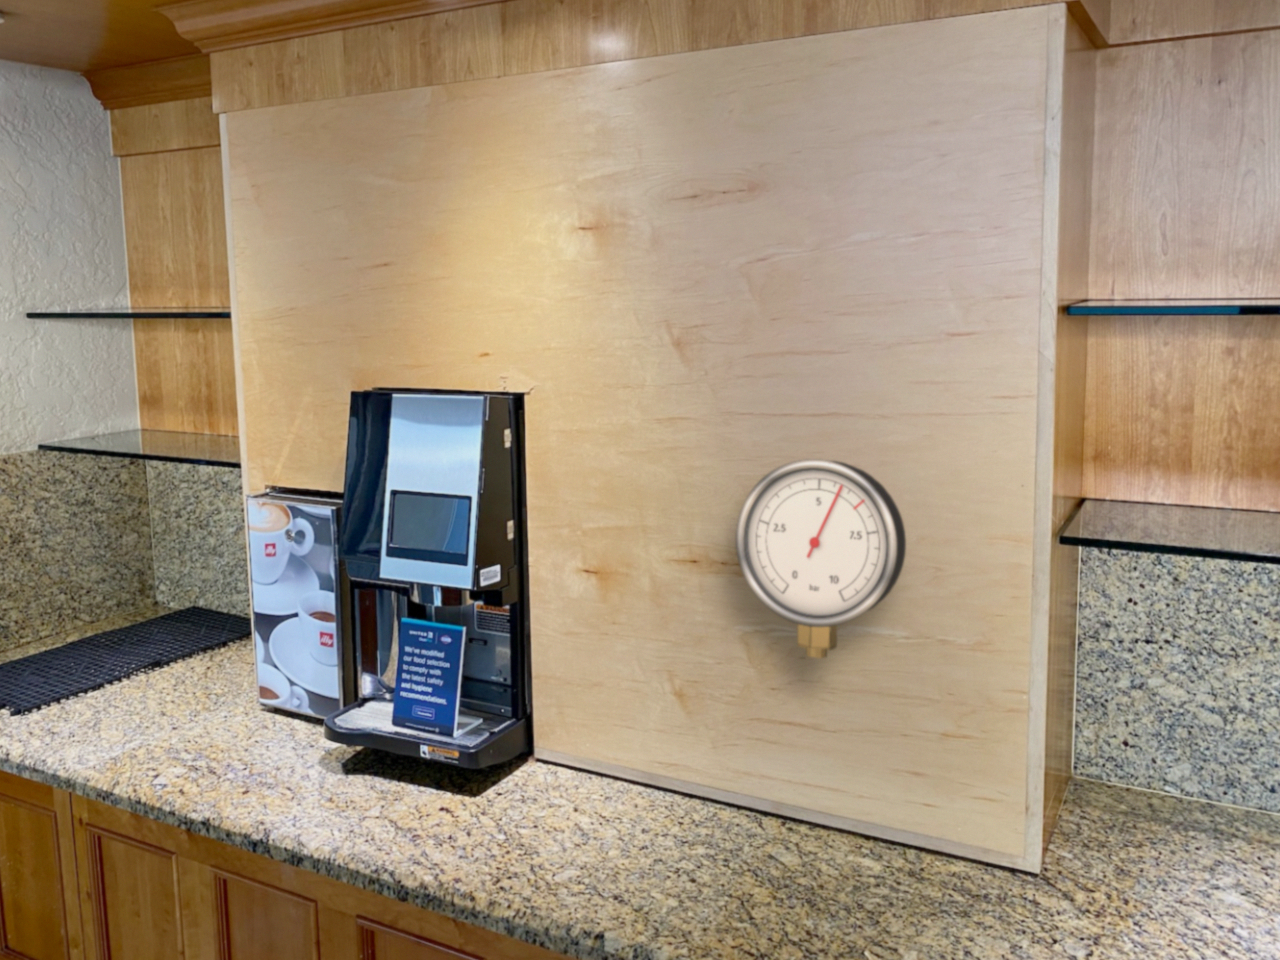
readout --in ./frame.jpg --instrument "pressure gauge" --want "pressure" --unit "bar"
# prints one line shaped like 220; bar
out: 5.75; bar
